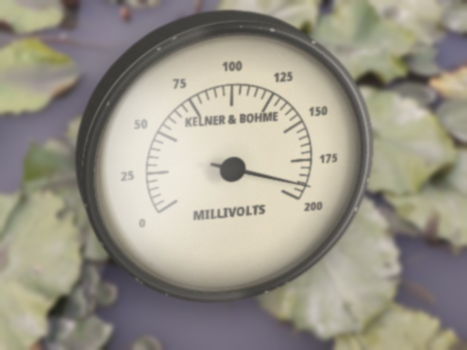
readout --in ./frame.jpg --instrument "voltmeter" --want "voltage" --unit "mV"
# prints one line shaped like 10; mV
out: 190; mV
